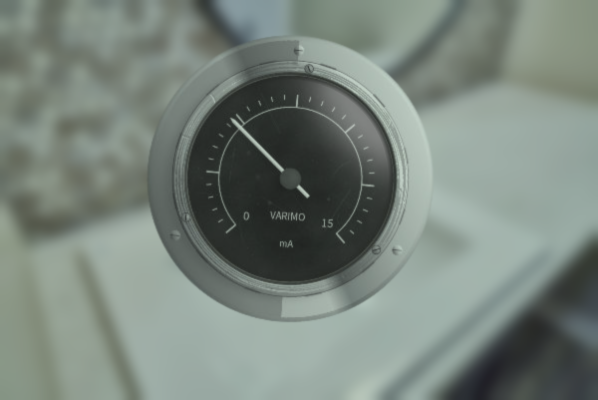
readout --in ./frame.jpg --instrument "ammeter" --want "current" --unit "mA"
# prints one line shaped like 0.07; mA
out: 4.75; mA
